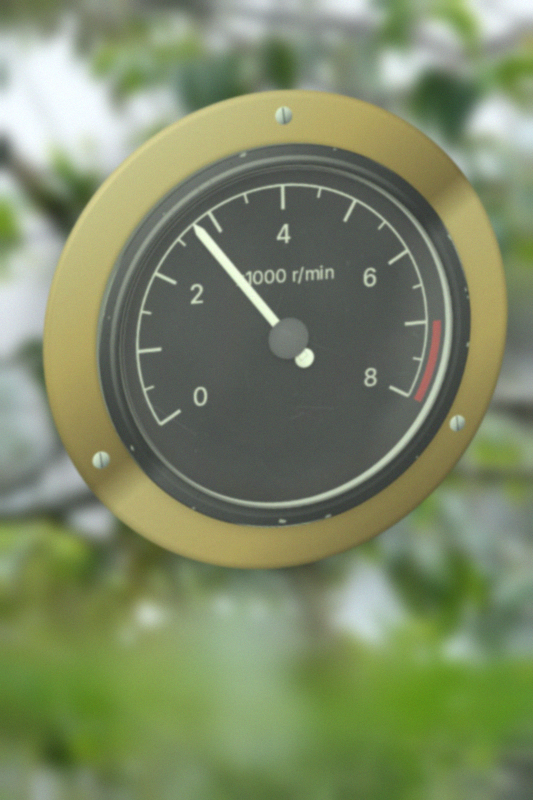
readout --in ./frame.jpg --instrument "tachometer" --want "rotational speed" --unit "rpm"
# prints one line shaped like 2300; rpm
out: 2750; rpm
